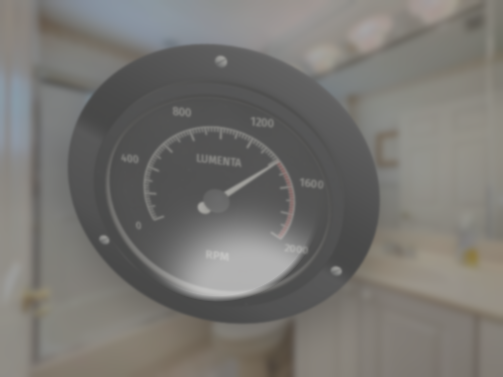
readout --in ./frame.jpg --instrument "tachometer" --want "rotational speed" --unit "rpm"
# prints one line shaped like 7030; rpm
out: 1400; rpm
